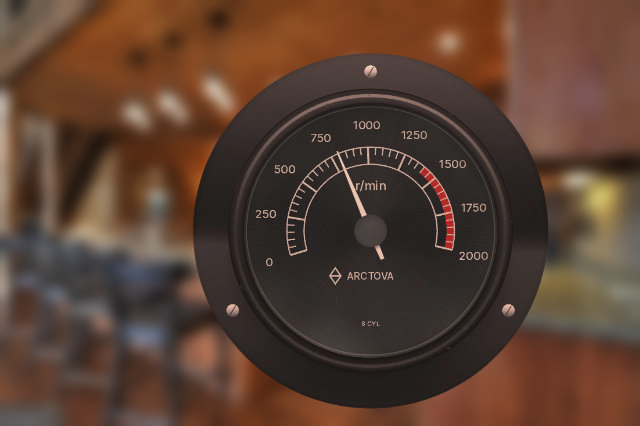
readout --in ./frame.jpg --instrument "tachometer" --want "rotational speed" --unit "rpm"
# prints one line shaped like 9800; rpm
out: 800; rpm
